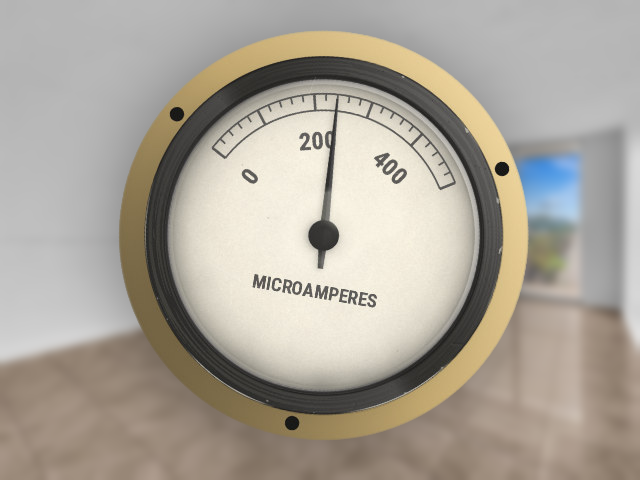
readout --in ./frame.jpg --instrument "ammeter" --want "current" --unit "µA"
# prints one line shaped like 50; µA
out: 240; µA
